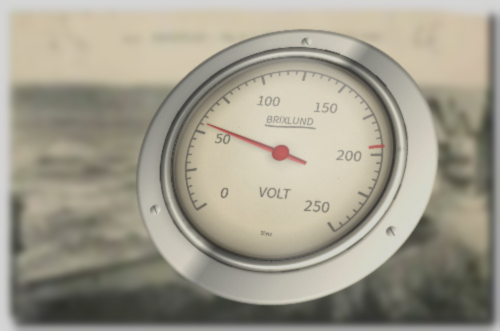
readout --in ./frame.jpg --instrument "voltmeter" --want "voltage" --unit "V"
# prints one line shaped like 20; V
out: 55; V
